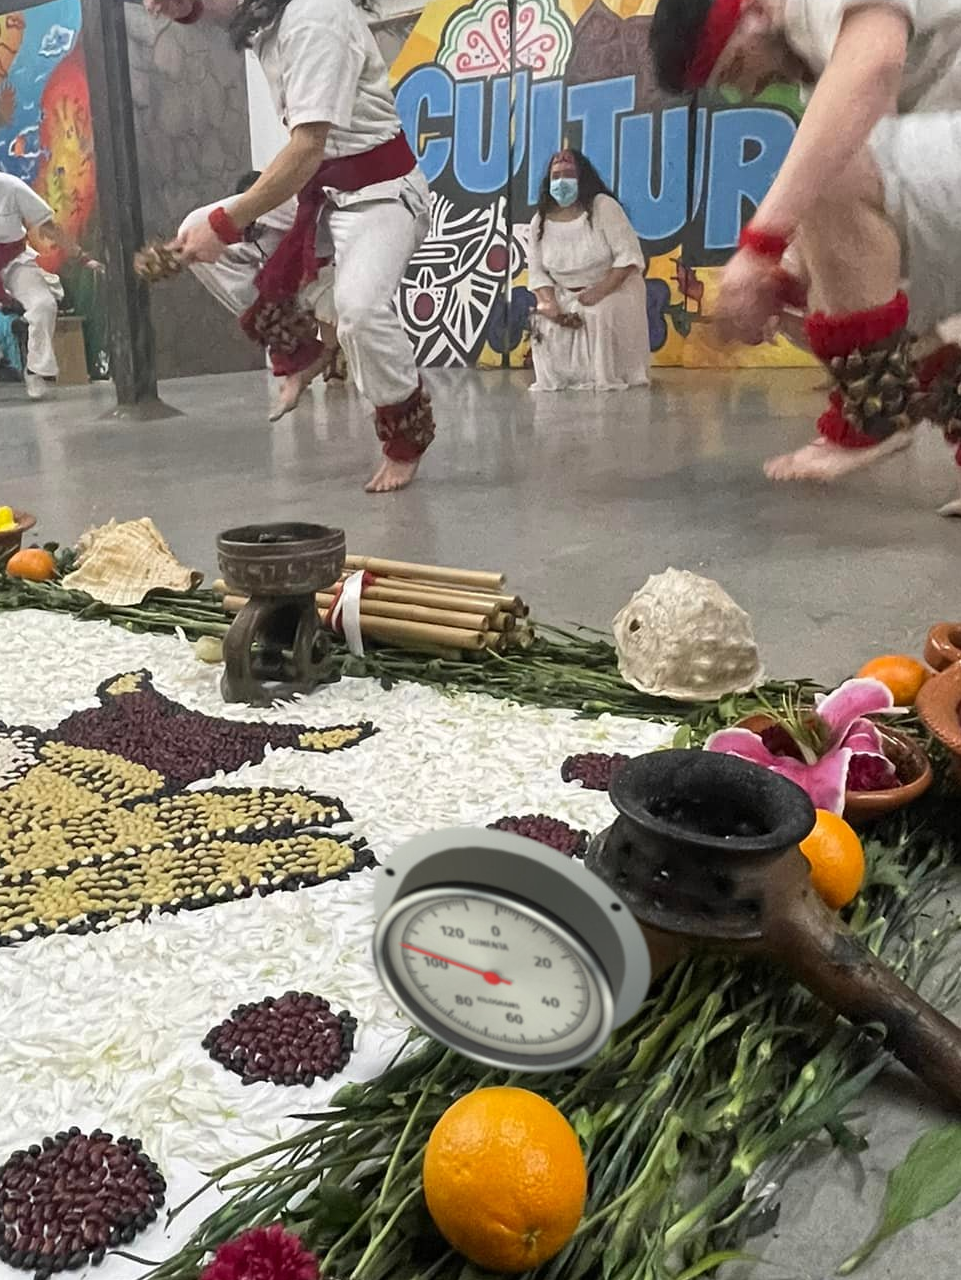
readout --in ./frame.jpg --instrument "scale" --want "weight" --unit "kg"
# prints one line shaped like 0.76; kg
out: 105; kg
